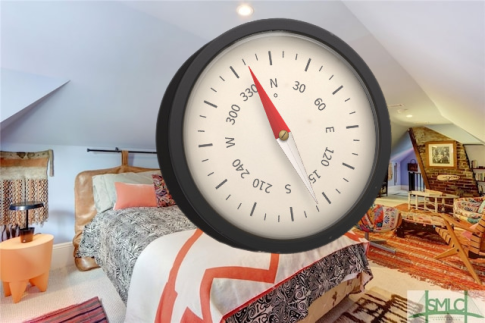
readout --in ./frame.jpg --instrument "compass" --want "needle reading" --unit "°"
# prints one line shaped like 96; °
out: 340; °
